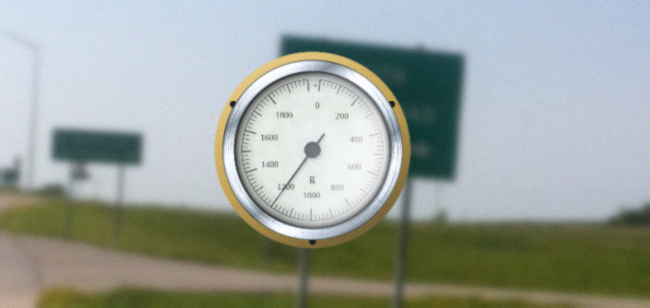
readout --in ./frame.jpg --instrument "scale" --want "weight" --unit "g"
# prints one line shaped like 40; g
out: 1200; g
